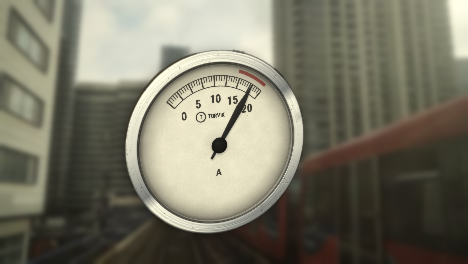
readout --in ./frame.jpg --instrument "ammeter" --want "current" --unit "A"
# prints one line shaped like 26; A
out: 17.5; A
